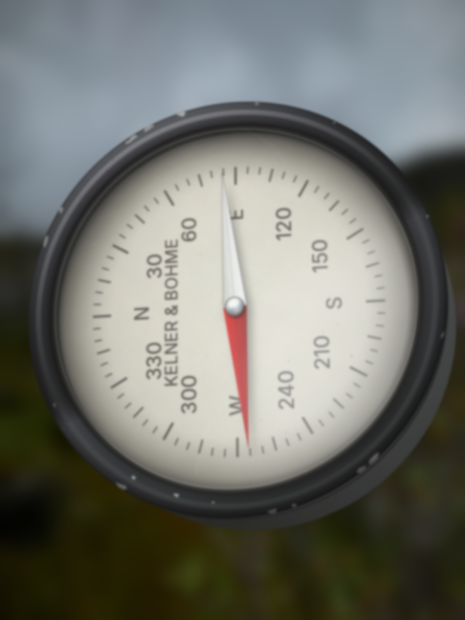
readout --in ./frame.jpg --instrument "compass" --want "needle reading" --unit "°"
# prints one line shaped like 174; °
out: 265; °
